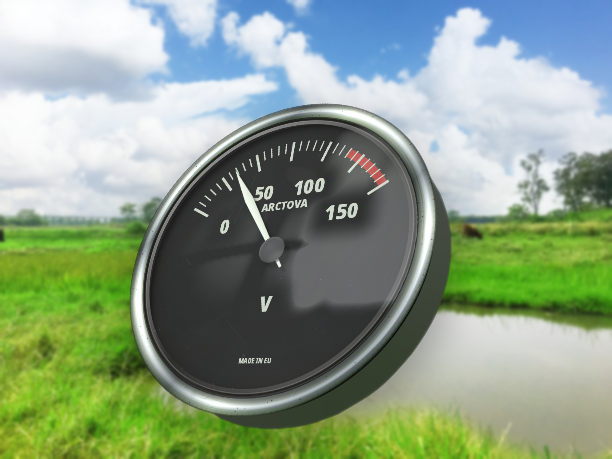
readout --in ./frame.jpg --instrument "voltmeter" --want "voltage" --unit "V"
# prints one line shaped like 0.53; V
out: 35; V
